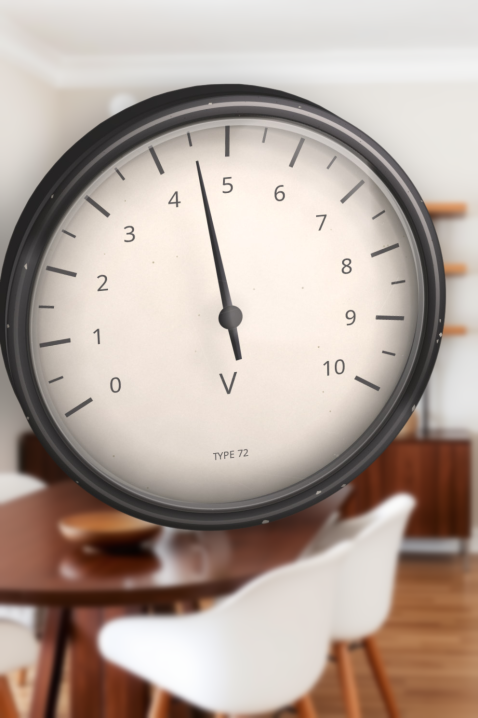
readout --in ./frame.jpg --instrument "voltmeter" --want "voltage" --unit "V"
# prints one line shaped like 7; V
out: 4.5; V
